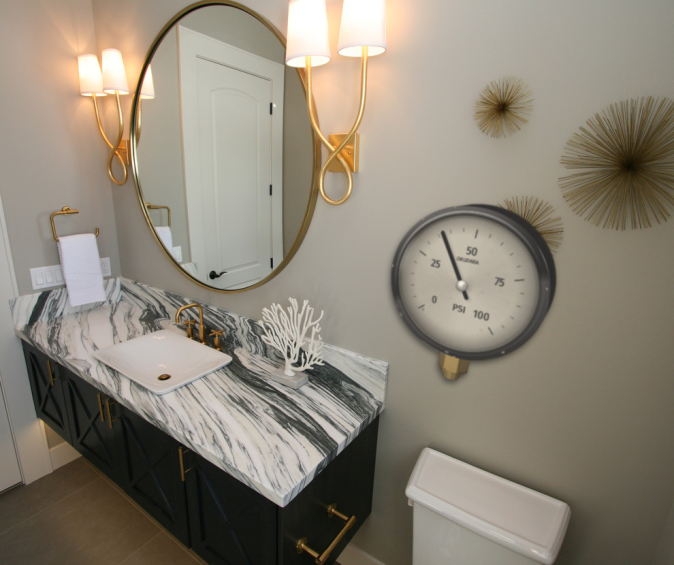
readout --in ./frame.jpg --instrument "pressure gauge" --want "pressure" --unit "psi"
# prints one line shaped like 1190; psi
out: 37.5; psi
